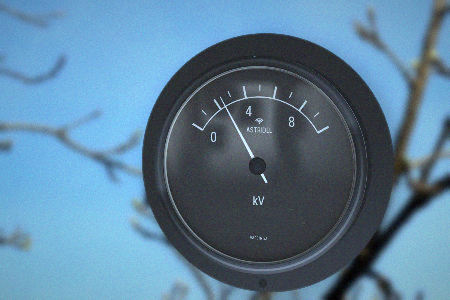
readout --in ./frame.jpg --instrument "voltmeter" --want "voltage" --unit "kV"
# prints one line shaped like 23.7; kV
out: 2.5; kV
